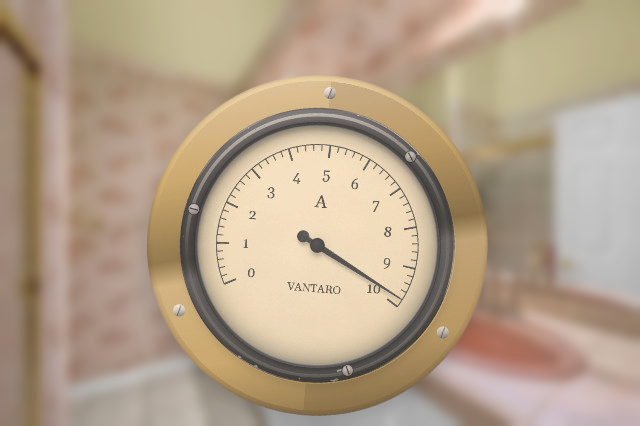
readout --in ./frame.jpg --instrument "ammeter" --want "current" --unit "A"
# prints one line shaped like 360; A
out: 9.8; A
